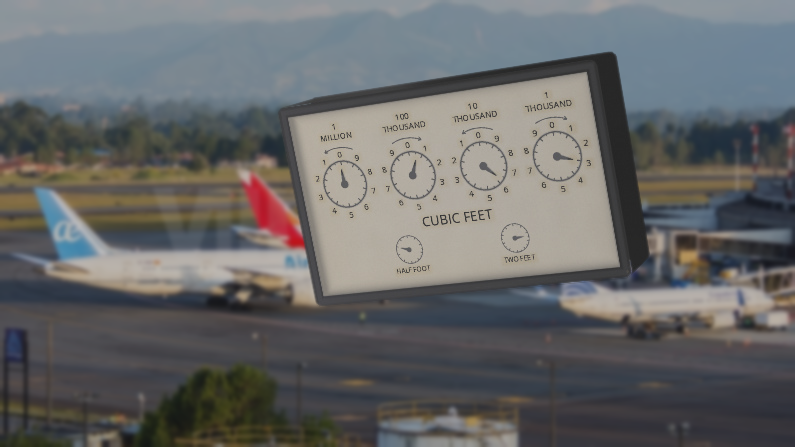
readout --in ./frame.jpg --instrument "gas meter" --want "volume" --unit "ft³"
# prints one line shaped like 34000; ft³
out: 6300; ft³
